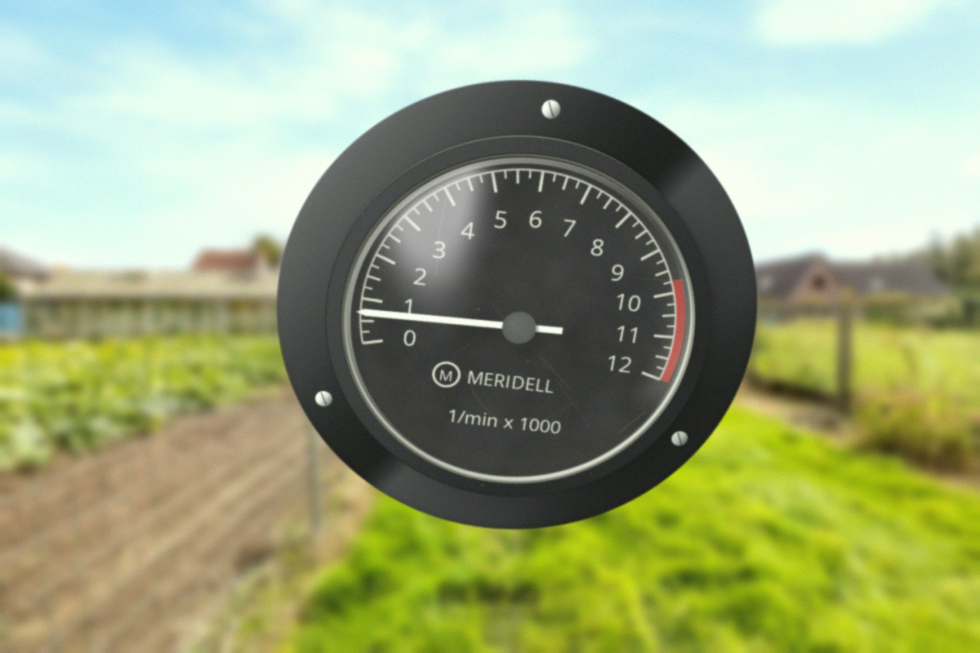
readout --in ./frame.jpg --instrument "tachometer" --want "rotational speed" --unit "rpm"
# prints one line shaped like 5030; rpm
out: 750; rpm
